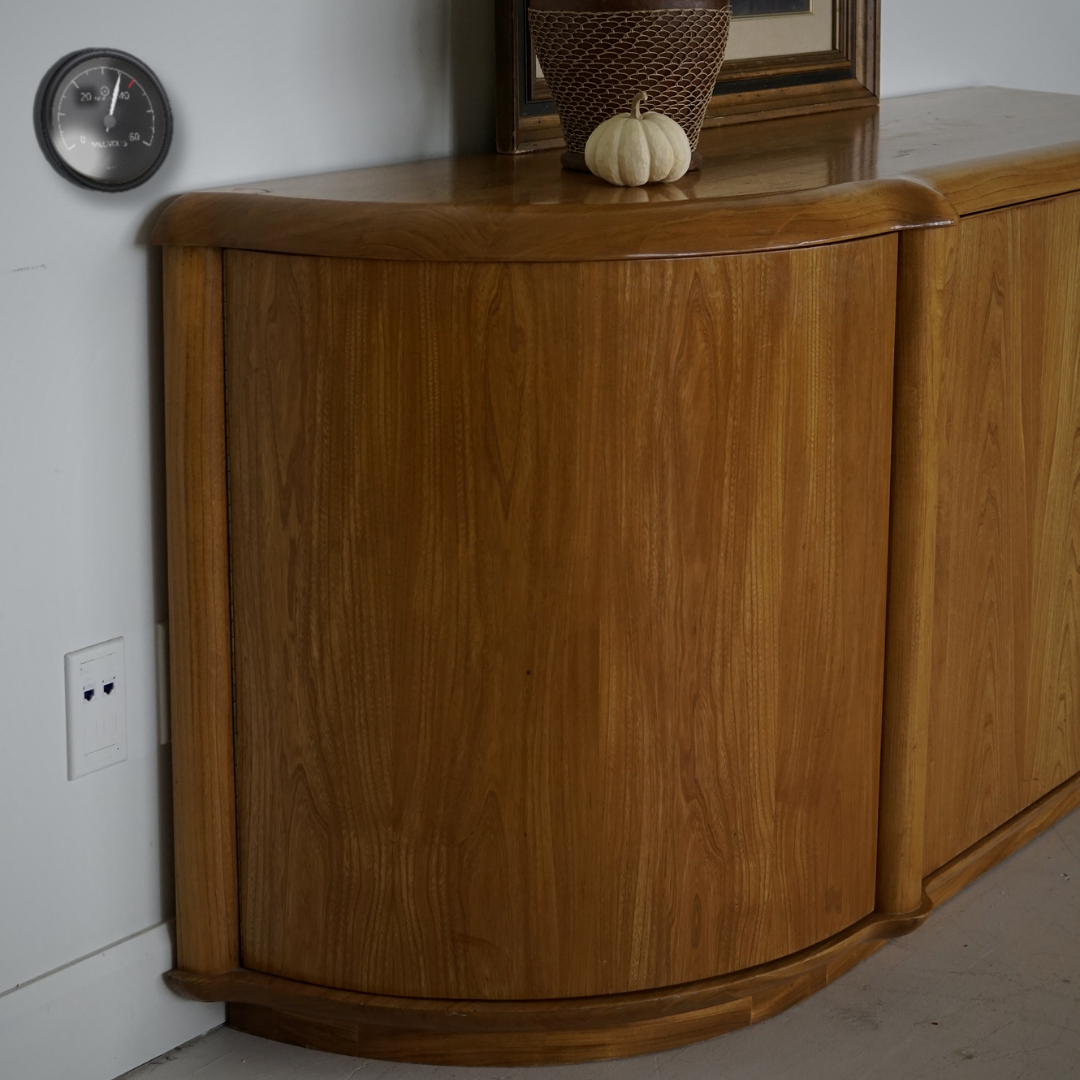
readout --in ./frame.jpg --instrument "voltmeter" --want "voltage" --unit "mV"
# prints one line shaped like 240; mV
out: 35; mV
